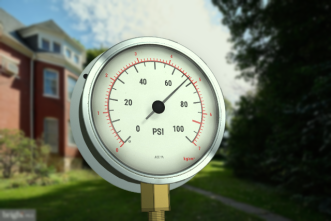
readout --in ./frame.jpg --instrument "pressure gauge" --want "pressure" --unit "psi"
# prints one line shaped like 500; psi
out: 67.5; psi
